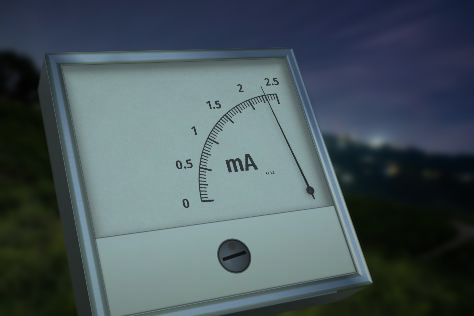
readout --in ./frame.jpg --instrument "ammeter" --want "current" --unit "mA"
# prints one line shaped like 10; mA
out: 2.25; mA
